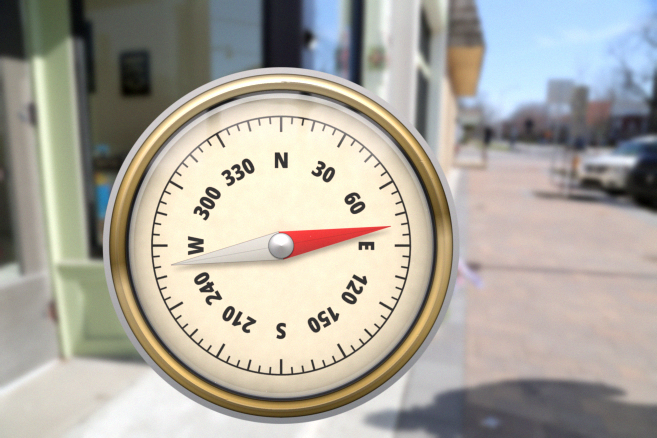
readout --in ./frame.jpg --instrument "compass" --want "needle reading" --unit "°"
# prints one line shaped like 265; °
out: 80; °
